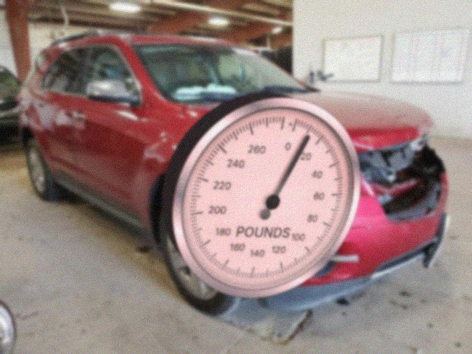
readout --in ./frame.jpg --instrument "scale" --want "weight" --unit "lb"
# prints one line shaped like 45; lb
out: 10; lb
